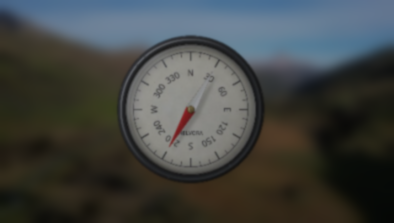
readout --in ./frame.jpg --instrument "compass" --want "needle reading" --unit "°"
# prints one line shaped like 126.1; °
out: 210; °
